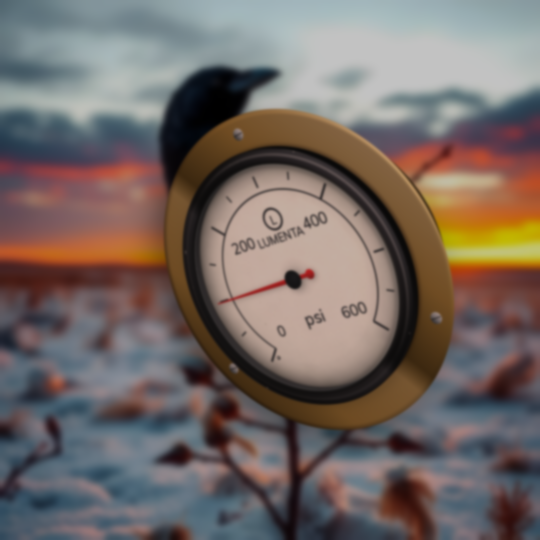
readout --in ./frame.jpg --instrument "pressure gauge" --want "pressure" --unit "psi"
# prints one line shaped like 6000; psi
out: 100; psi
